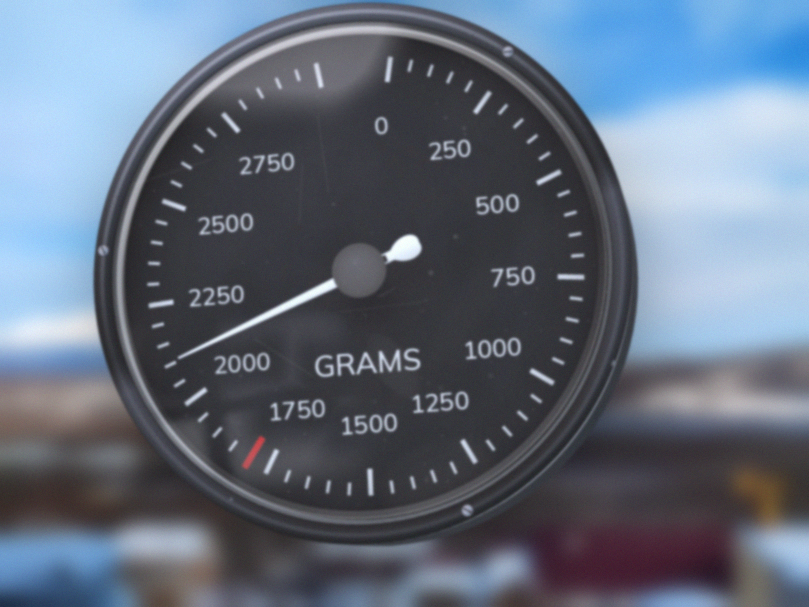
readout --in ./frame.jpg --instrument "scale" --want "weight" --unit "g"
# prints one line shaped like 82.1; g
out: 2100; g
